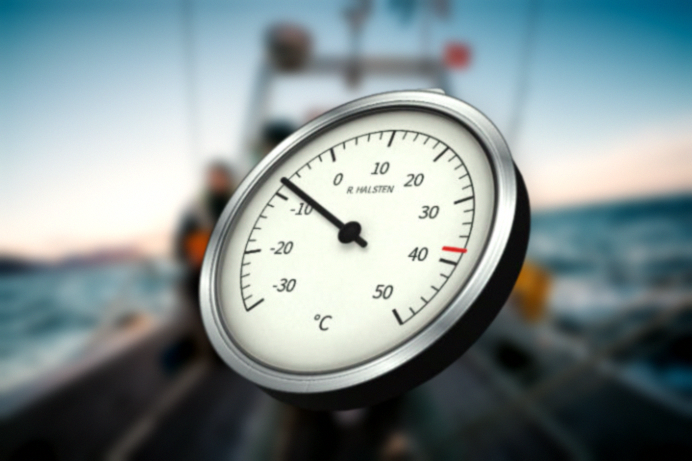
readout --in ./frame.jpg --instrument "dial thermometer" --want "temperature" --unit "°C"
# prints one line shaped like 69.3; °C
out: -8; °C
